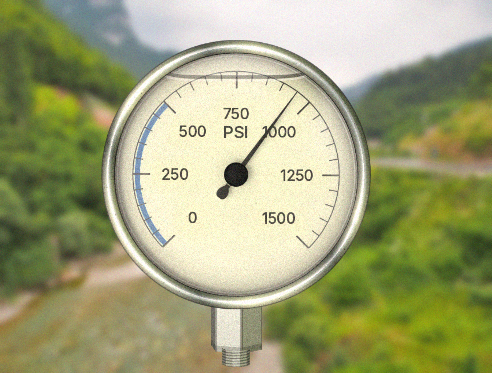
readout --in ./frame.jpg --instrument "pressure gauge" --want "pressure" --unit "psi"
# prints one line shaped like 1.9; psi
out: 950; psi
